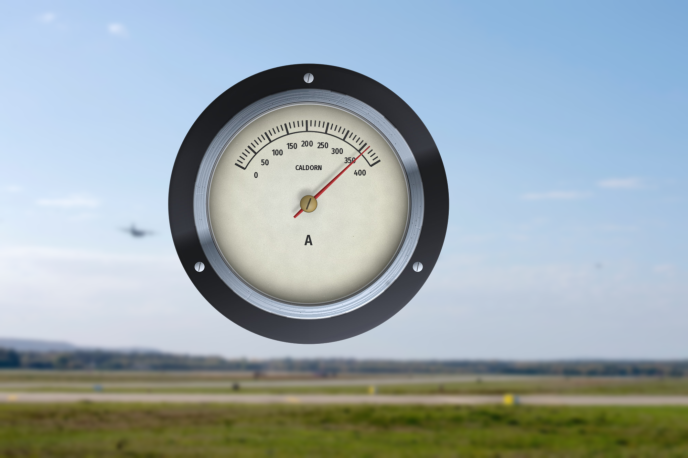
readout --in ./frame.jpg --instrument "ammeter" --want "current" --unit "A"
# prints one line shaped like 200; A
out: 360; A
